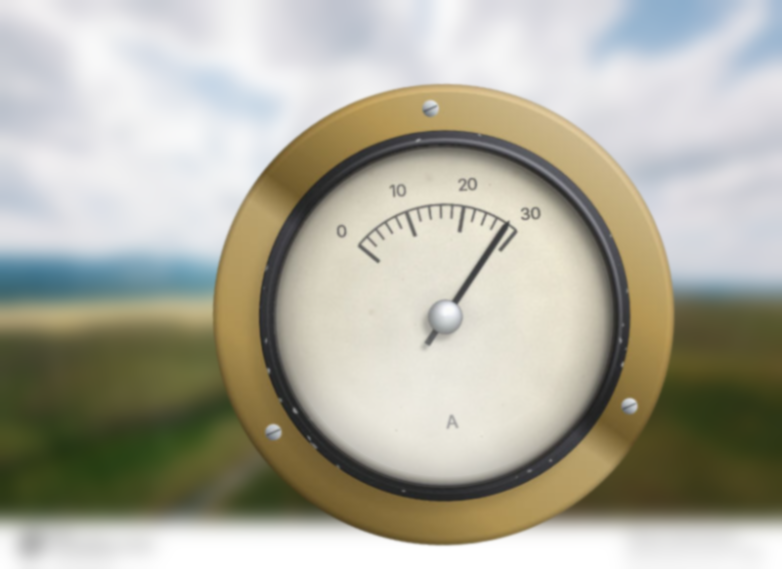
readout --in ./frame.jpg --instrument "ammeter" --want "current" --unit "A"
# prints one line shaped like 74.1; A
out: 28; A
